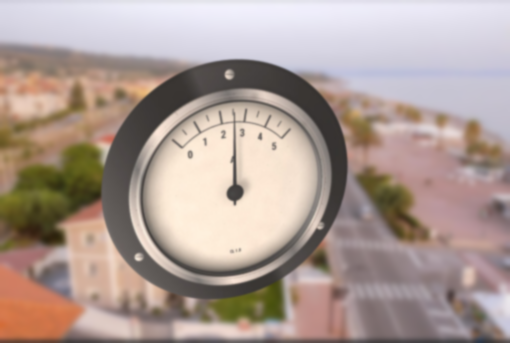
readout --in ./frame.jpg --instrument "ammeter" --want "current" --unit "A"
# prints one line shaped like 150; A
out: 2.5; A
